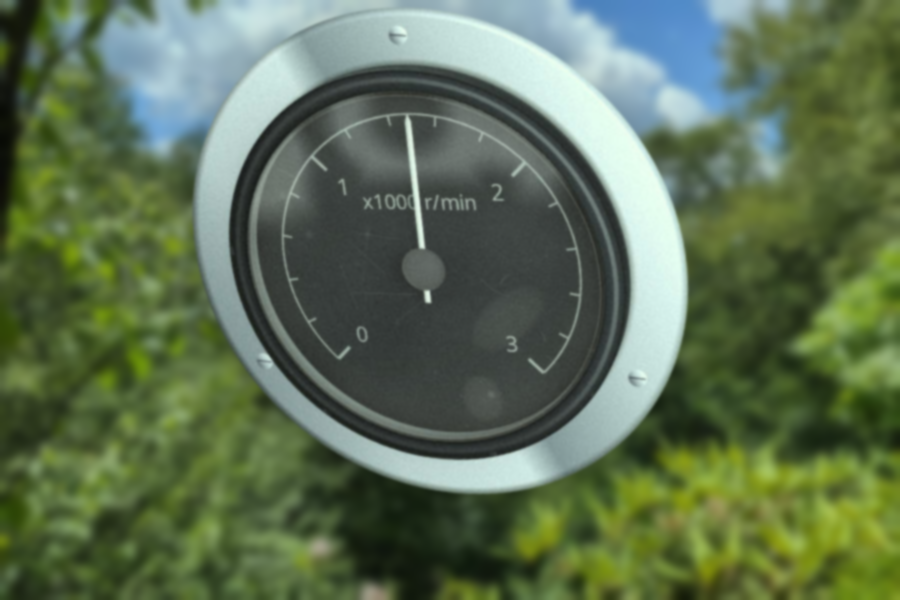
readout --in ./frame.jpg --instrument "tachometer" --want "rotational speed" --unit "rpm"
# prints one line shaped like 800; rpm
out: 1500; rpm
